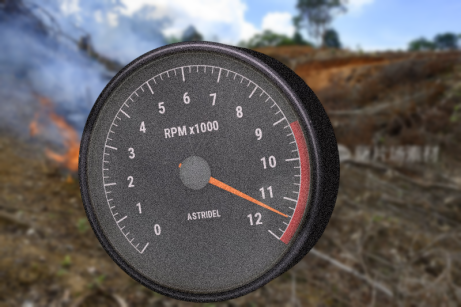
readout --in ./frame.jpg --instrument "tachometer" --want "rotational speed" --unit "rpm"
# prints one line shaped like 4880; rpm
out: 11400; rpm
